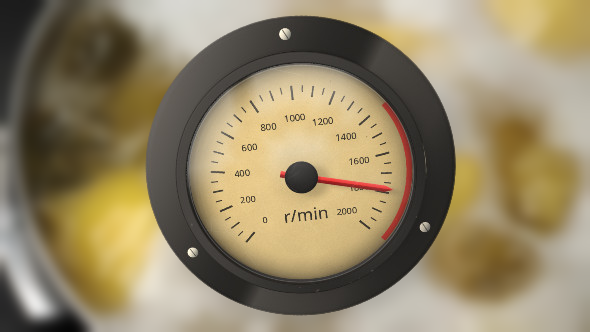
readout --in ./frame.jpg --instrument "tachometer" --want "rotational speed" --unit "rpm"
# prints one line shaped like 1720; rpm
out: 1775; rpm
